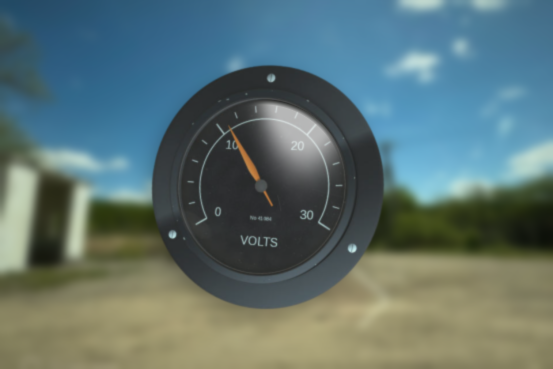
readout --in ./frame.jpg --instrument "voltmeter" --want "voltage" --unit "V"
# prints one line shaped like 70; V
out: 11; V
